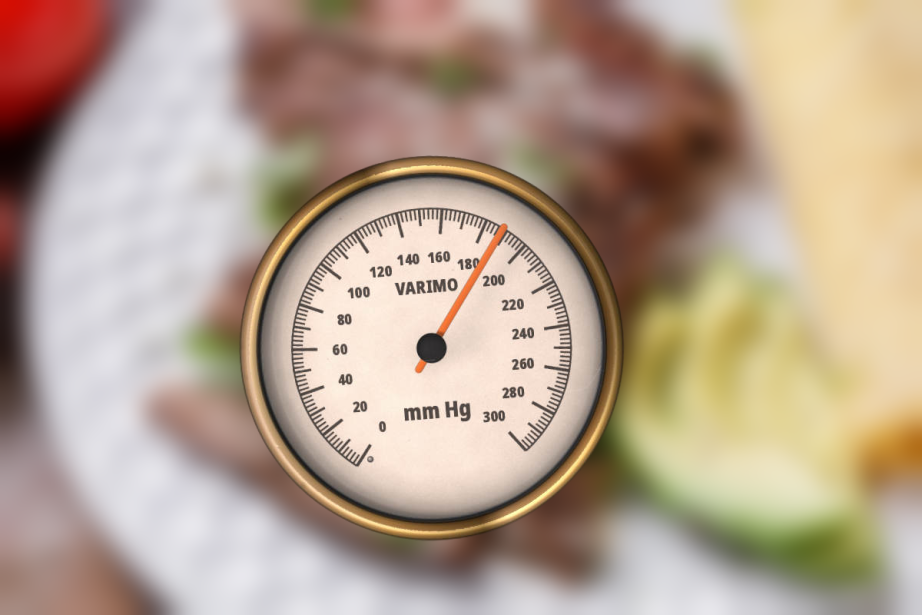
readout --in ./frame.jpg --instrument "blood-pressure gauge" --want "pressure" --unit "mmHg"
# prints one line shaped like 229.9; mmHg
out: 188; mmHg
